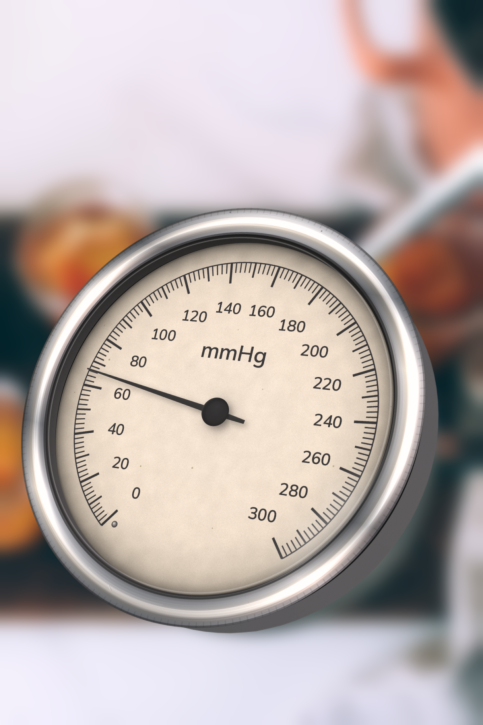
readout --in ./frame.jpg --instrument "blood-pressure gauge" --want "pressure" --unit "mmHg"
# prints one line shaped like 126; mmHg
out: 66; mmHg
